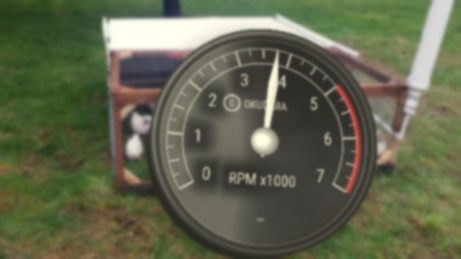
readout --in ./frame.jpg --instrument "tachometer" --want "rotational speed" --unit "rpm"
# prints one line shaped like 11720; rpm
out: 3750; rpm
